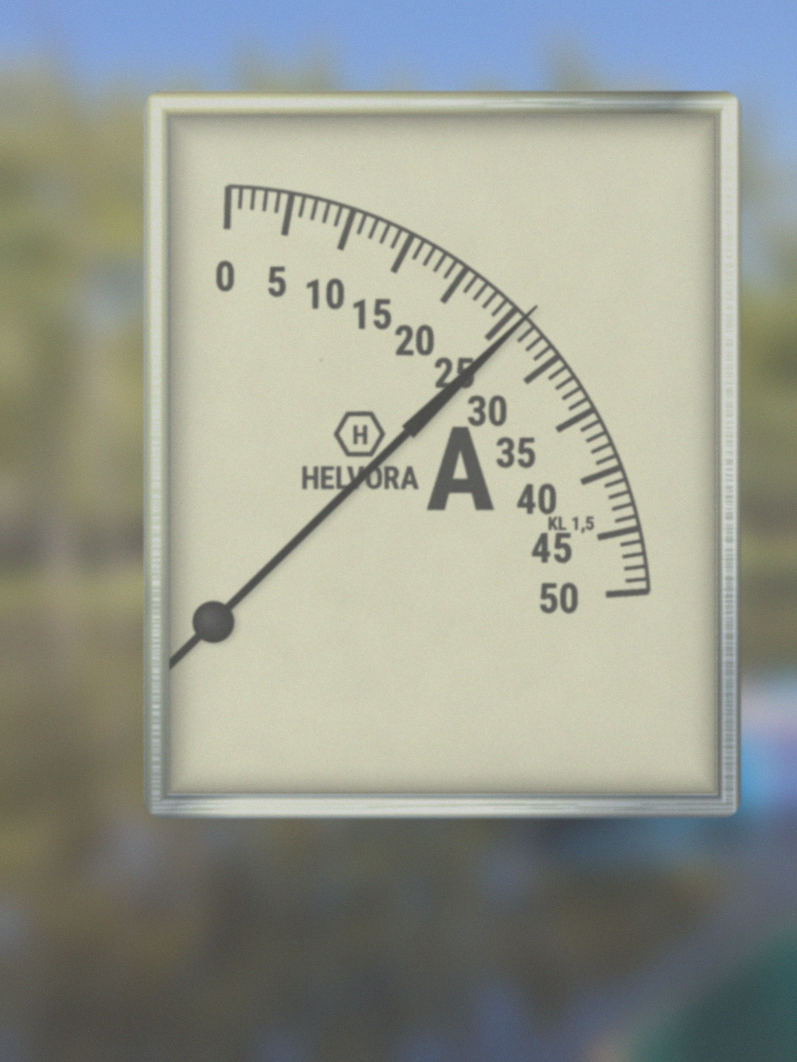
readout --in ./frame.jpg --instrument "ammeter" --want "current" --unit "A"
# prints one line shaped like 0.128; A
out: 26; A
